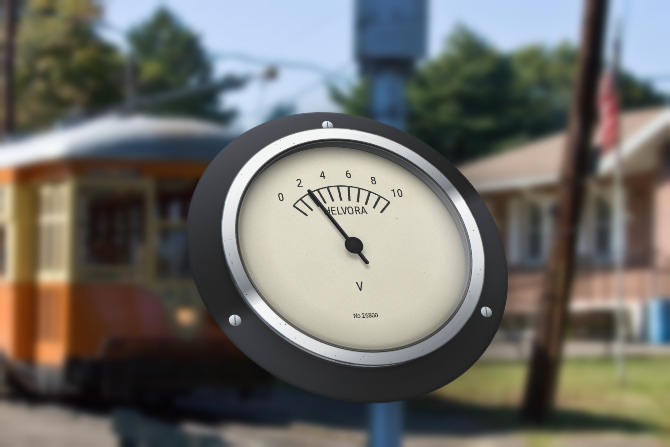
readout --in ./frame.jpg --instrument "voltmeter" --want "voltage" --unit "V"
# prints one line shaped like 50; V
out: 2; V
